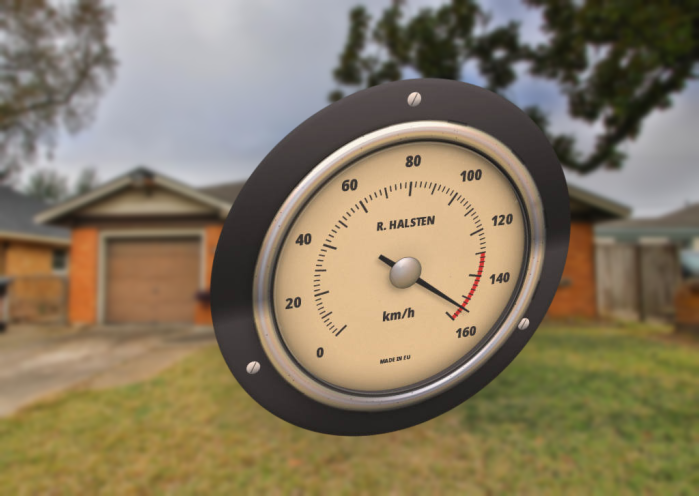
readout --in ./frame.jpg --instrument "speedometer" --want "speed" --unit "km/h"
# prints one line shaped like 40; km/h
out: 154; km/h
